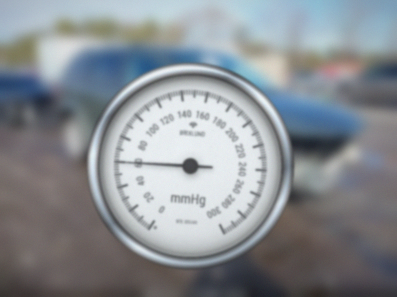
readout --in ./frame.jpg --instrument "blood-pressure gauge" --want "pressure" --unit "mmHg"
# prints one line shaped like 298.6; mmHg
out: 60; mmHg
